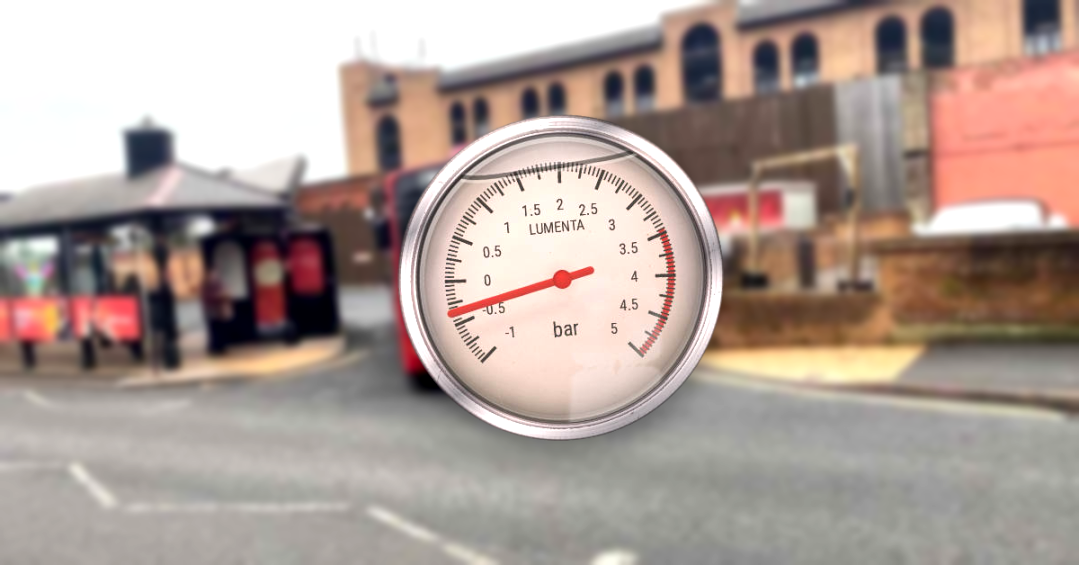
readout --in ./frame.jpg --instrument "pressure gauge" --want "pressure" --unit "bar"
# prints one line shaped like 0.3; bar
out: -0.35; bar
